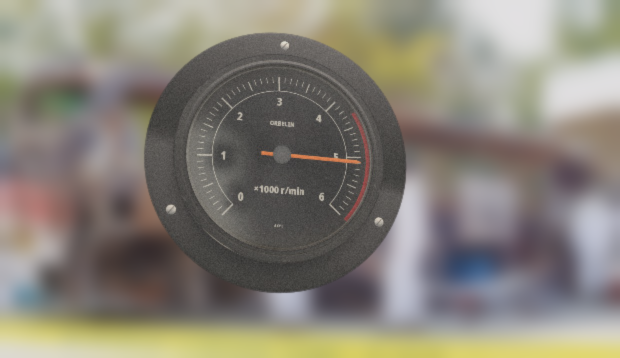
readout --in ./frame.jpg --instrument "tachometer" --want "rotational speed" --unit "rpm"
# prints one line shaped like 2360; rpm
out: 5100; rpm
